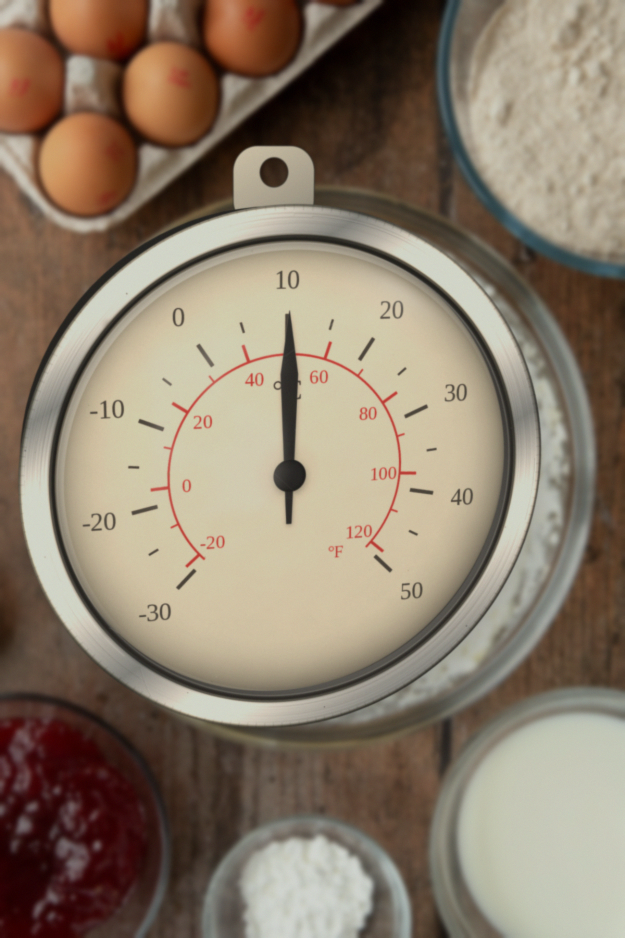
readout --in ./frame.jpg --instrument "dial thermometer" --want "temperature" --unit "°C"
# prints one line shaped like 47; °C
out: 10; °C
